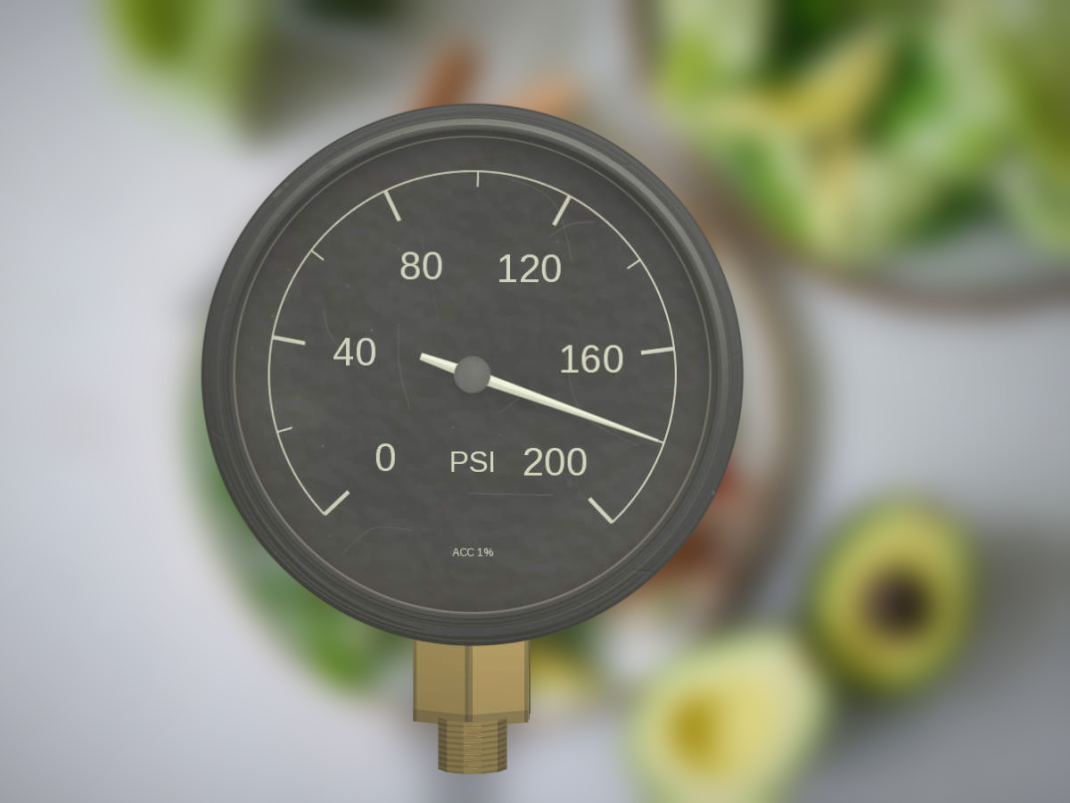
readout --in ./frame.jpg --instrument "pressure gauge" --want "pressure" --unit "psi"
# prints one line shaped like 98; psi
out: 180; psi
